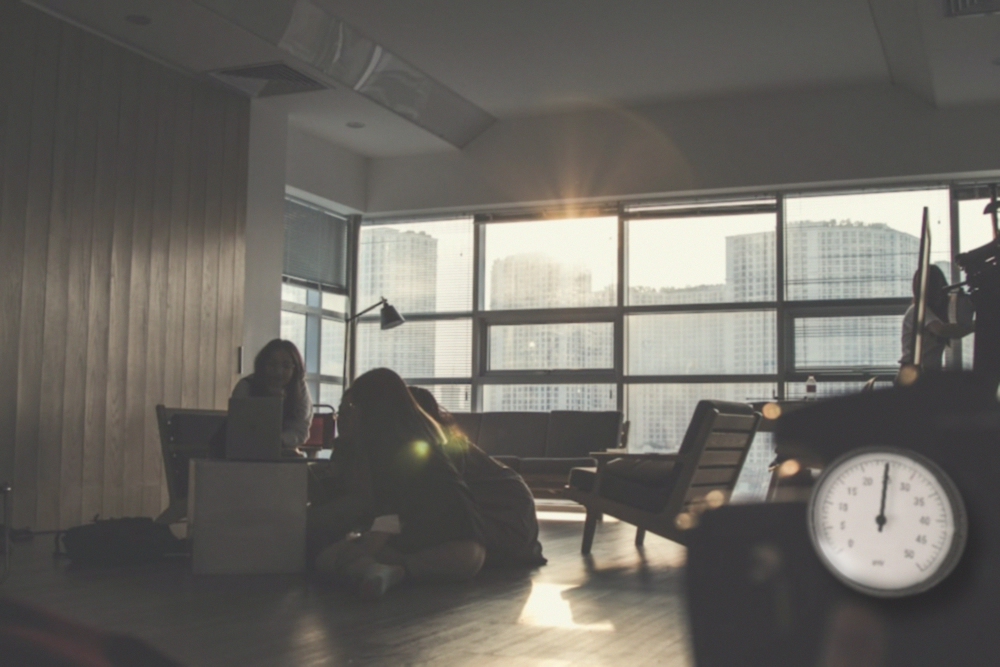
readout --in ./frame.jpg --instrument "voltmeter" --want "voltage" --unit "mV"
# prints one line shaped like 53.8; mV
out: 25; mV
